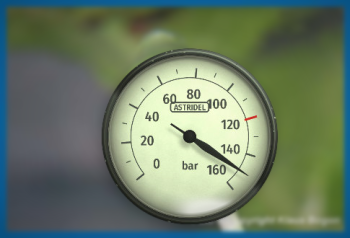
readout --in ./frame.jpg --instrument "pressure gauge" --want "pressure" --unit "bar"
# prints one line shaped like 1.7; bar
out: 150; bar
